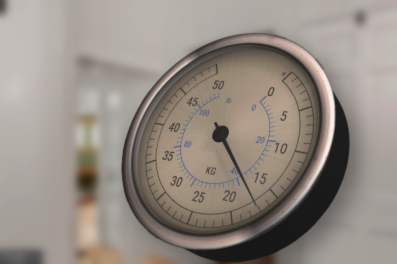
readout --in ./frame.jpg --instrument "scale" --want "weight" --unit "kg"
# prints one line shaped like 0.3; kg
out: 17; kg
